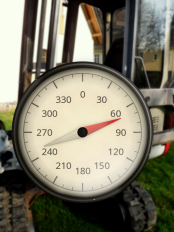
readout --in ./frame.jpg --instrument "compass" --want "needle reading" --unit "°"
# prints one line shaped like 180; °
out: 70; °
